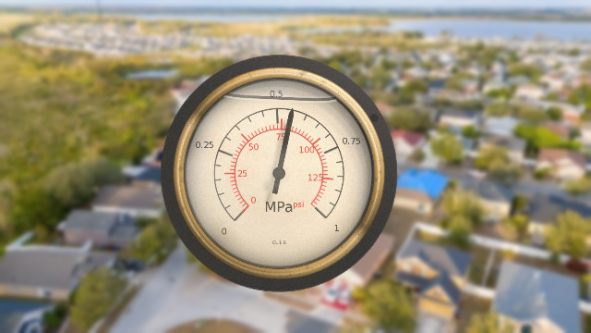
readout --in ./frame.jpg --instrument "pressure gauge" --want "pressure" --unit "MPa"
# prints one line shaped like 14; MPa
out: 0.55; MPa
